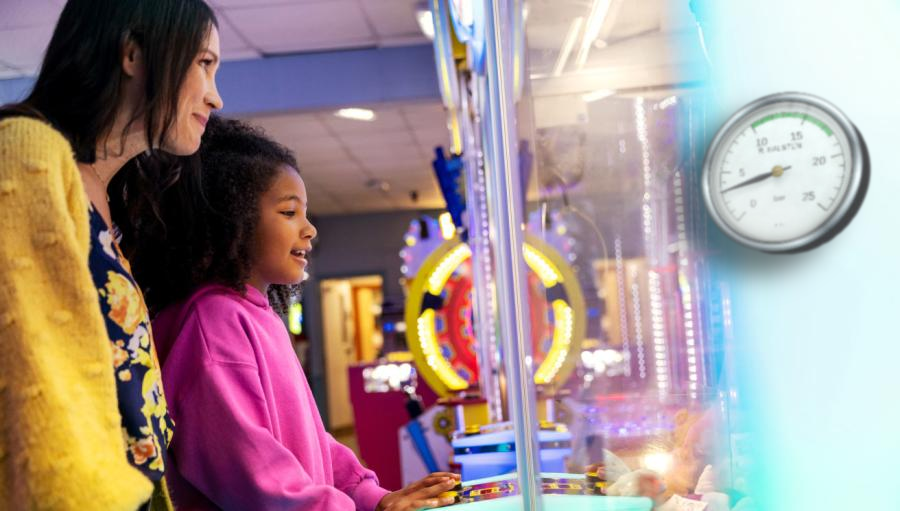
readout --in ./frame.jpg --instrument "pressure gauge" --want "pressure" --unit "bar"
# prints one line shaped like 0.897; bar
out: 3; bar
